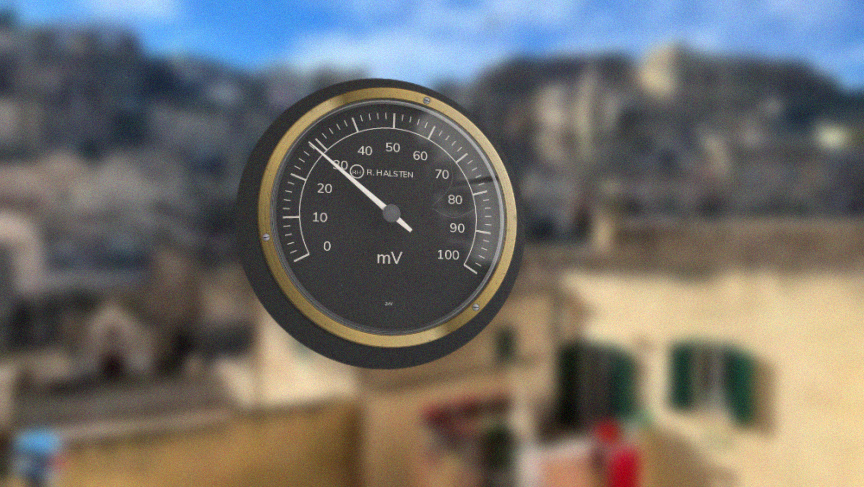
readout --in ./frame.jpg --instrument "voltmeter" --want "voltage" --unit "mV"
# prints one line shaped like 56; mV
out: 28; mV
